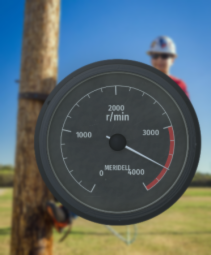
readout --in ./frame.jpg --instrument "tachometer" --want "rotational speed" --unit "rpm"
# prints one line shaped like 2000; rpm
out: 3600; rpm
